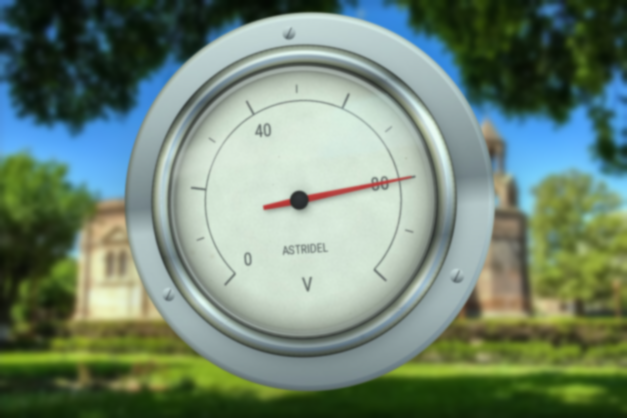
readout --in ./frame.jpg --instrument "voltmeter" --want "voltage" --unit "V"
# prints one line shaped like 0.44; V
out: 80; V
